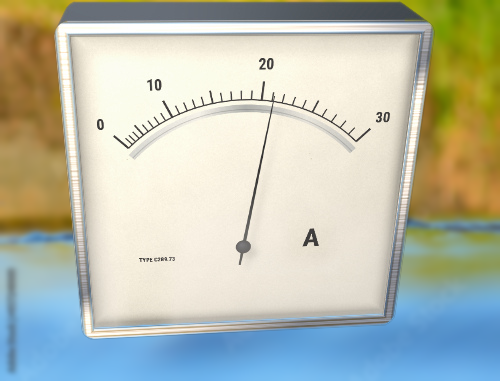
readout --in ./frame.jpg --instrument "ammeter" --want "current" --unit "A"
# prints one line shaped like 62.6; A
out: 21; A
